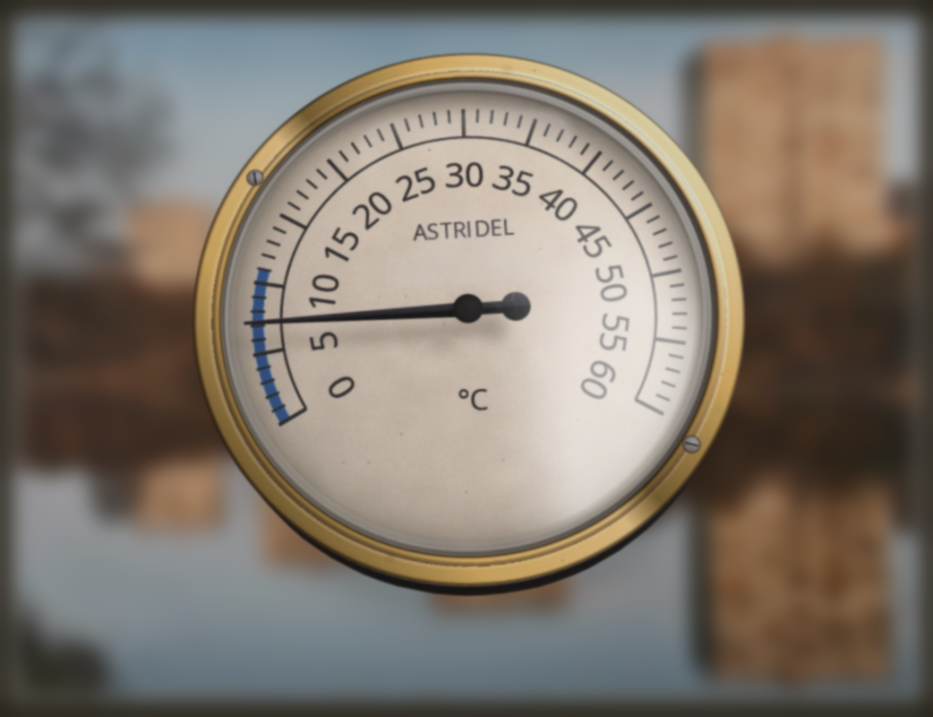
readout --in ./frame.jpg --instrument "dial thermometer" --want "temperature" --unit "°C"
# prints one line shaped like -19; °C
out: 7; °C
